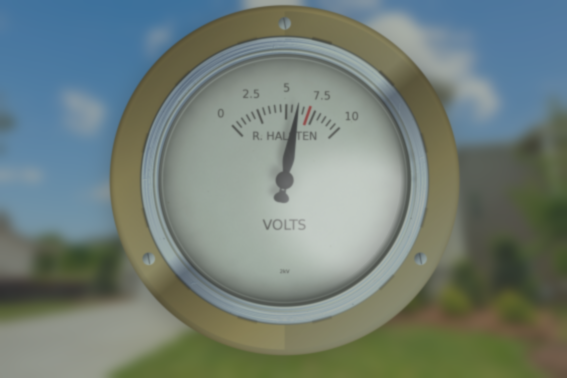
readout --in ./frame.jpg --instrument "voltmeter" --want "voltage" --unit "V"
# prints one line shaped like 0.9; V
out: 6; V
